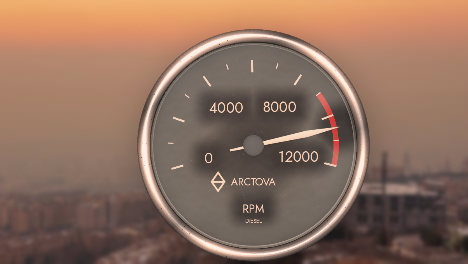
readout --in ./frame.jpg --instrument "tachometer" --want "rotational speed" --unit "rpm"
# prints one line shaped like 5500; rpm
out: 10500; rpm
